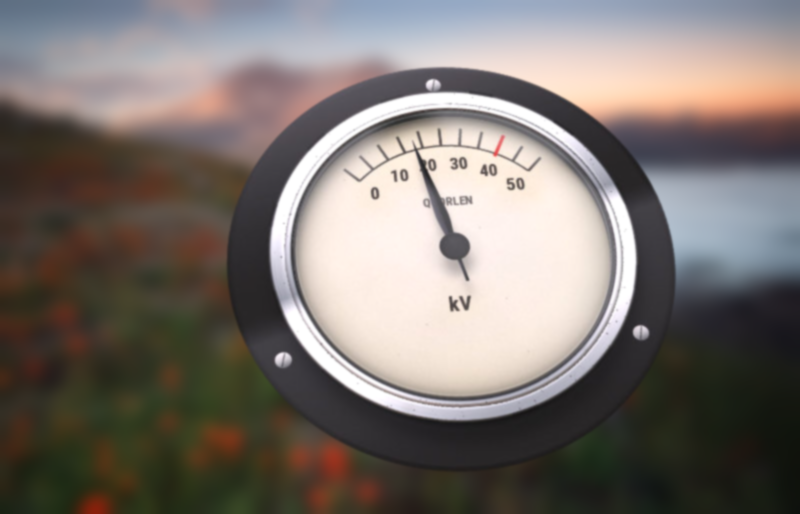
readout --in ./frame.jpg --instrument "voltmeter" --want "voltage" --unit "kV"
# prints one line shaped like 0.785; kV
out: 17.5; kV
